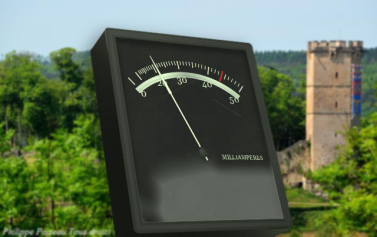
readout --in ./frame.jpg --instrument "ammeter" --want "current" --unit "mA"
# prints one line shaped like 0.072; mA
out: 20; mA
